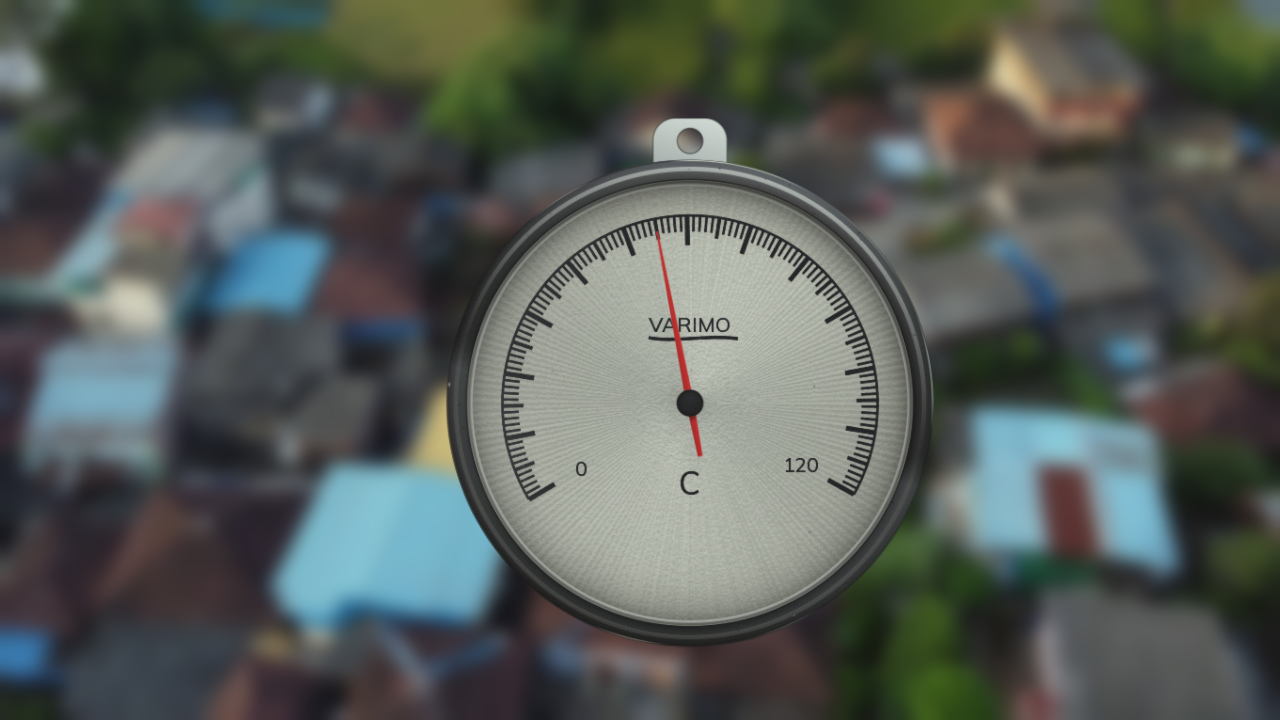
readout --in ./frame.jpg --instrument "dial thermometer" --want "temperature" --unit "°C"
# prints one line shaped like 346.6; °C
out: 55; °C
